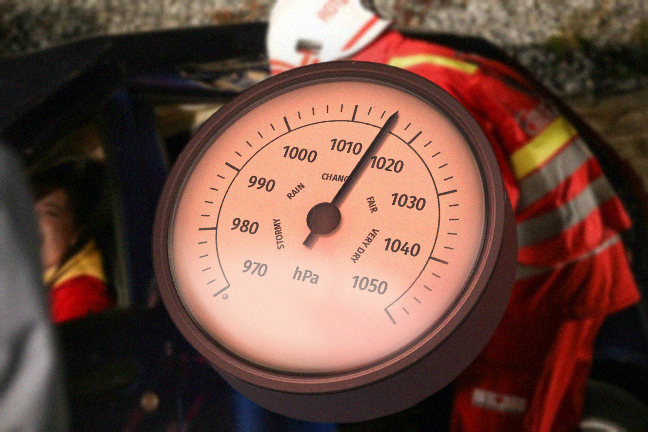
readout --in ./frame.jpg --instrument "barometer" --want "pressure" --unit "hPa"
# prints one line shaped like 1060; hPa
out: 1016; hPa
